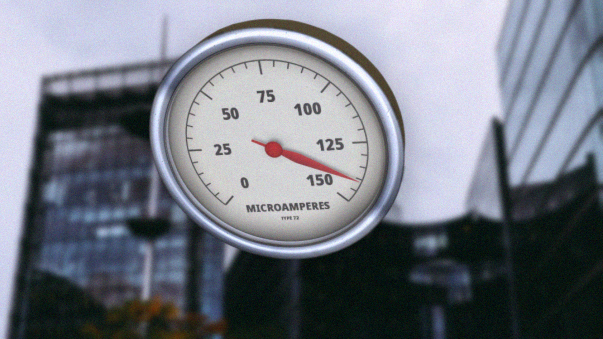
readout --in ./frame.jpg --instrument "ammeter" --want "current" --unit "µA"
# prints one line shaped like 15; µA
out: 140; µA
